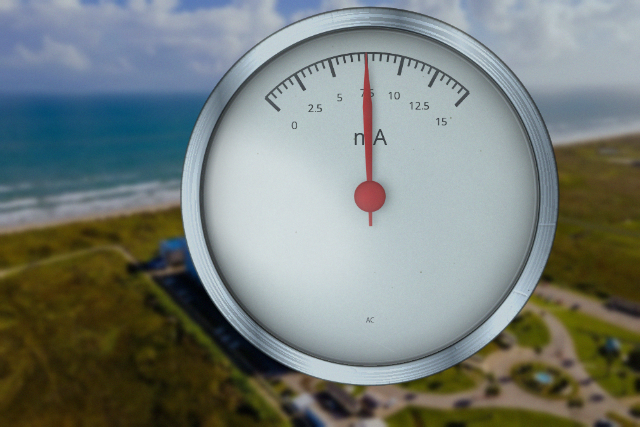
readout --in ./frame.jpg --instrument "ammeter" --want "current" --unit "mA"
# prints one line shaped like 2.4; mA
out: 7.5; mA
